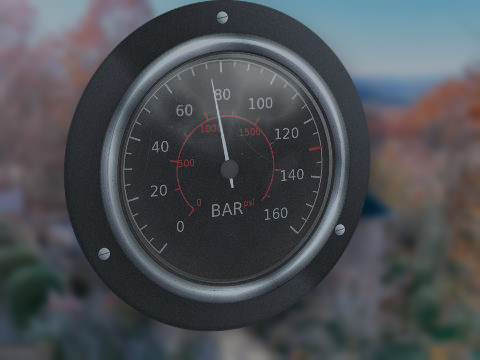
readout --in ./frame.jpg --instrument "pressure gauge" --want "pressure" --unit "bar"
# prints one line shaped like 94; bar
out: 75; bar
